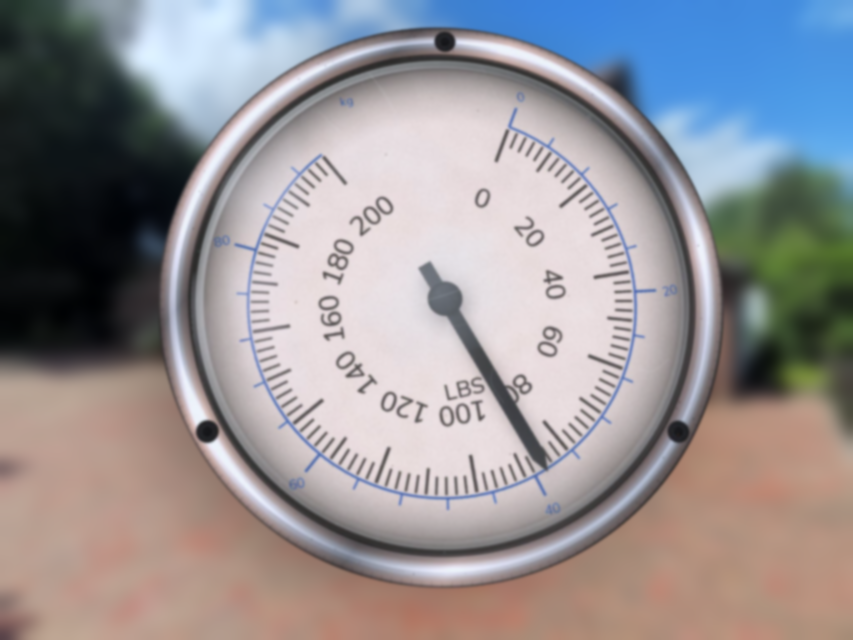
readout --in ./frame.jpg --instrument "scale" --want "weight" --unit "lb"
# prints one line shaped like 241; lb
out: 86; lb
